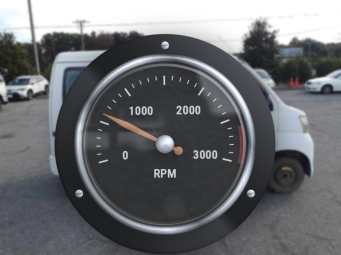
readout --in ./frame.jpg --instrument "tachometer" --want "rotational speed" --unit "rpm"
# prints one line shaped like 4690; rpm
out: 600; rpm
